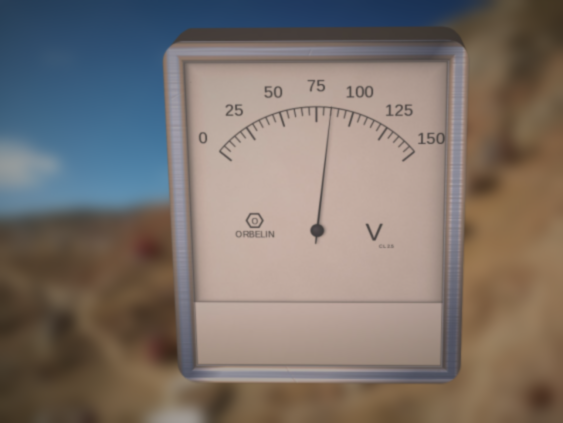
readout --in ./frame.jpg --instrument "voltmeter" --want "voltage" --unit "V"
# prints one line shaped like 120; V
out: 85; V
